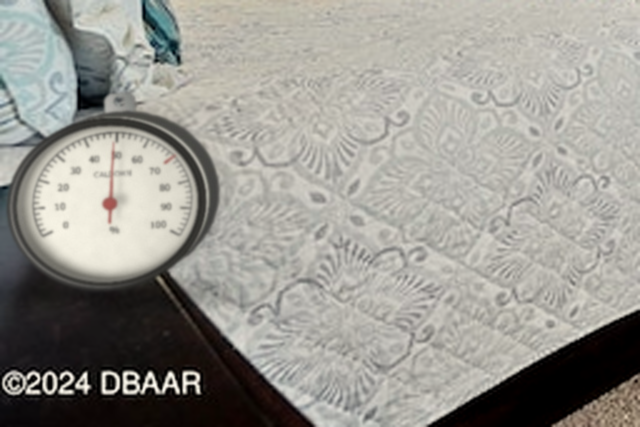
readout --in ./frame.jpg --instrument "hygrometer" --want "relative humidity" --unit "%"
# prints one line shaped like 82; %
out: 50; %
